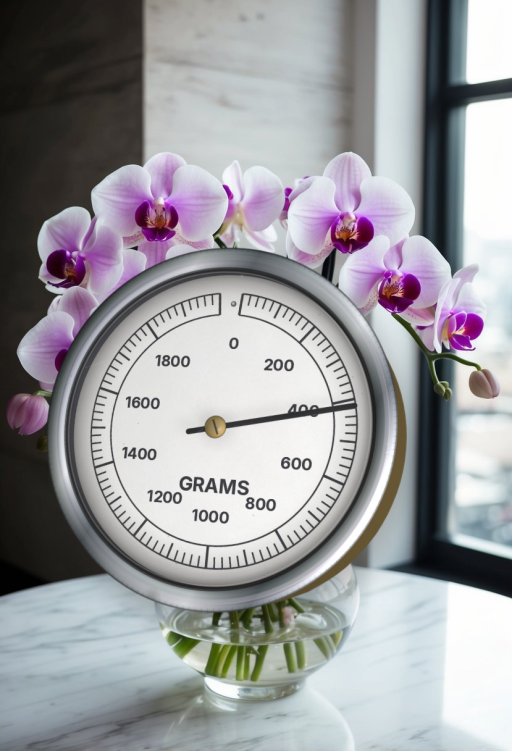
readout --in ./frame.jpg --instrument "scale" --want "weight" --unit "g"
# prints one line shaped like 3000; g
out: 420; g
